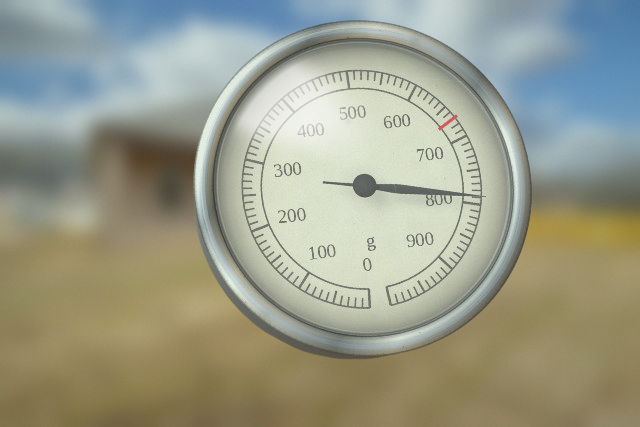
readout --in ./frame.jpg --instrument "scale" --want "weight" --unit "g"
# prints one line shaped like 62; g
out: 790; g
